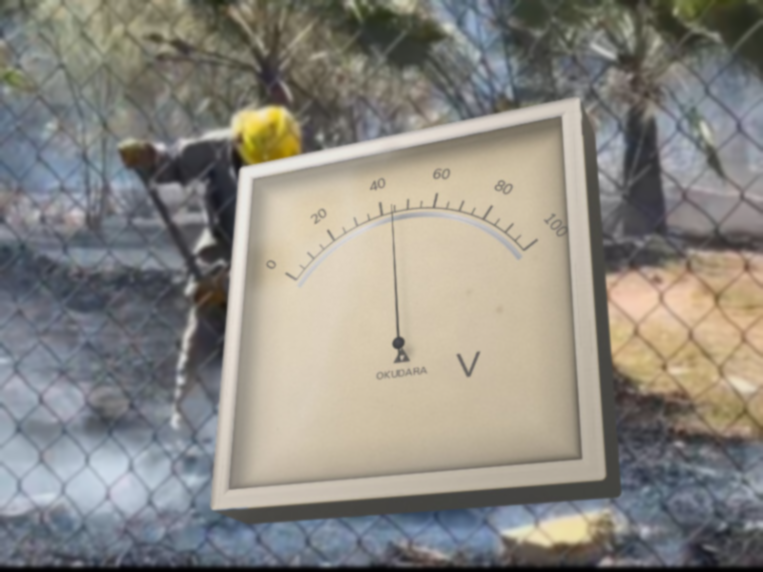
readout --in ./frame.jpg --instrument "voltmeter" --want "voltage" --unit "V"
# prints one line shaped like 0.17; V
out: 45; V
